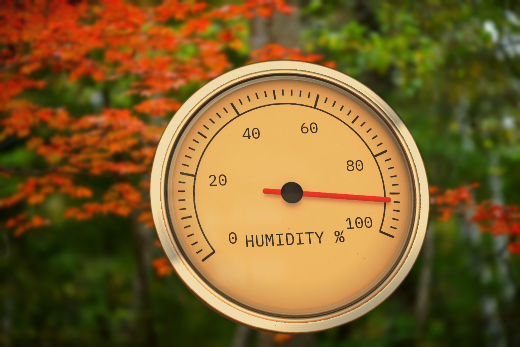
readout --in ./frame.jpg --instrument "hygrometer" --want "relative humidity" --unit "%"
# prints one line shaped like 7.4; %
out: 92; %
